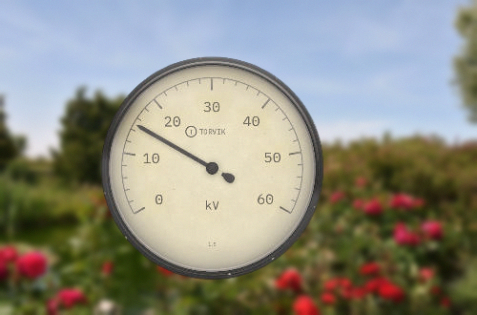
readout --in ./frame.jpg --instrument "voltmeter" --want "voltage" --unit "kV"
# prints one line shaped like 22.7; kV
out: 15; kV
